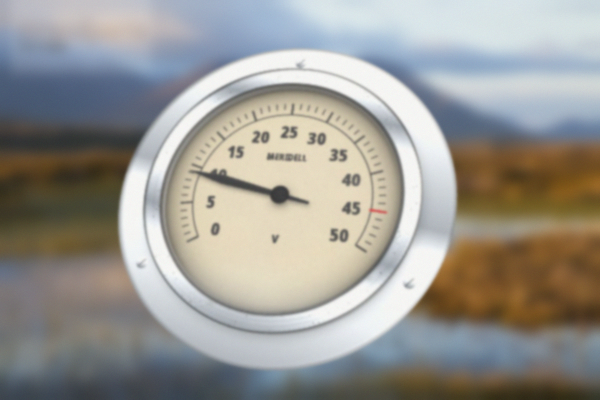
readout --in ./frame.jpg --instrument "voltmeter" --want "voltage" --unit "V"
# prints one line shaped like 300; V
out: 9; V
